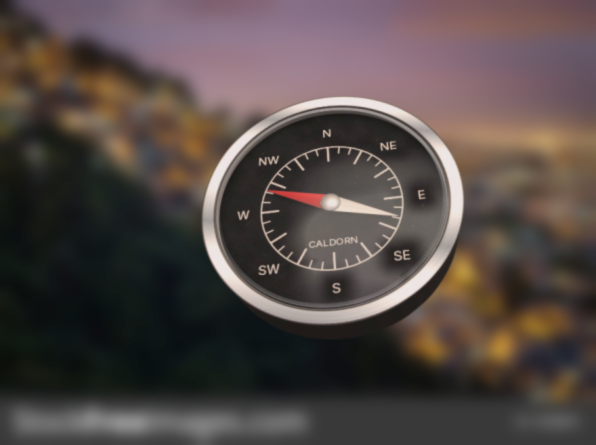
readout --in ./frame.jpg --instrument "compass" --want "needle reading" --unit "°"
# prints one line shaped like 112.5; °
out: 290; °
